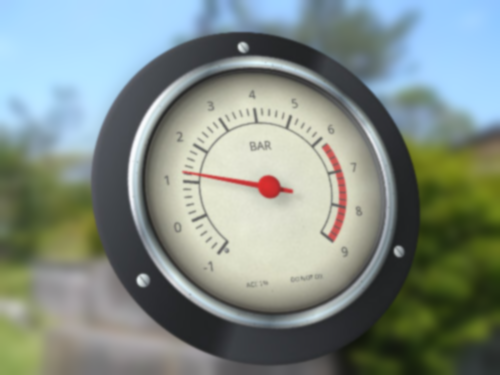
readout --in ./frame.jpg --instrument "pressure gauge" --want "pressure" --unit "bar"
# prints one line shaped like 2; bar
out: 1.2; bar
